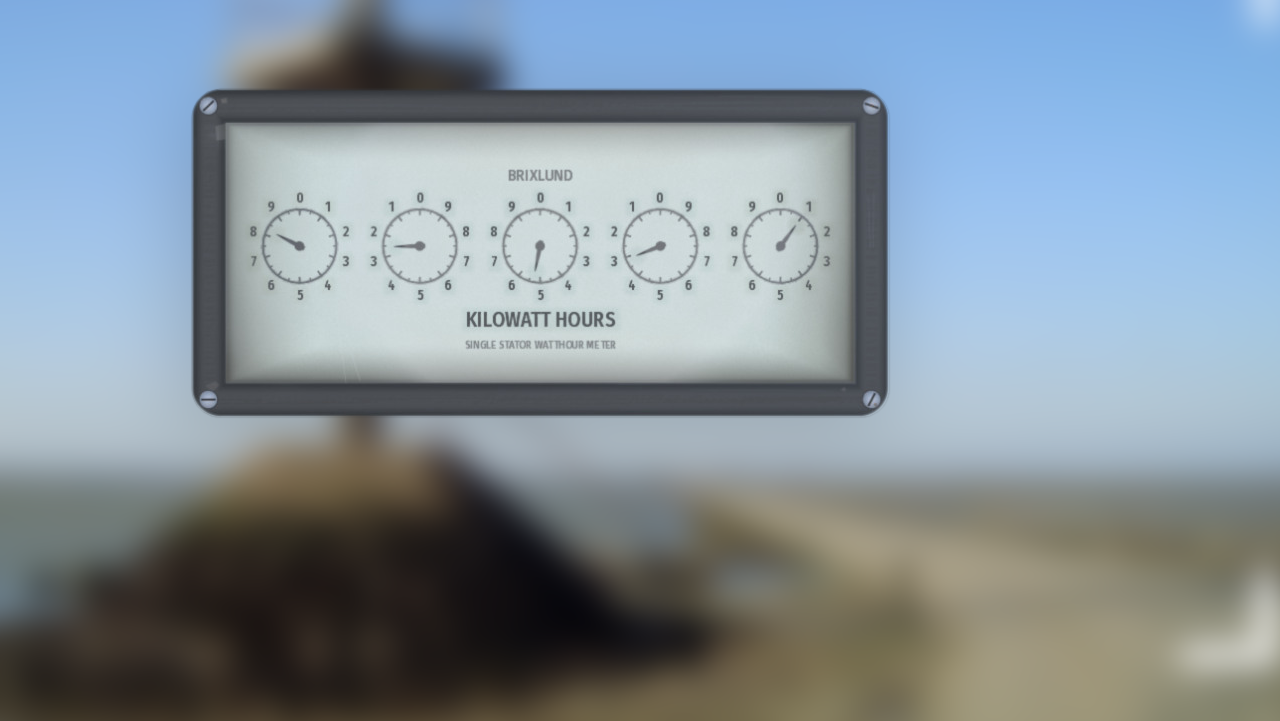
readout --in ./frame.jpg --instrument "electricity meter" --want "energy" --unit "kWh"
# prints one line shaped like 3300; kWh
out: 82531; kWh
